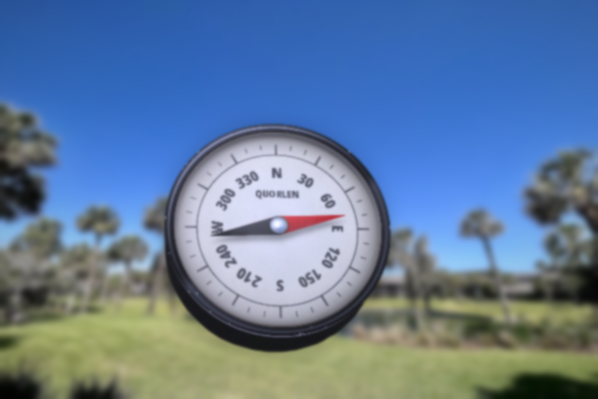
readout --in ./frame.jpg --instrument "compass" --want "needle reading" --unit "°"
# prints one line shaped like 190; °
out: 80; °
